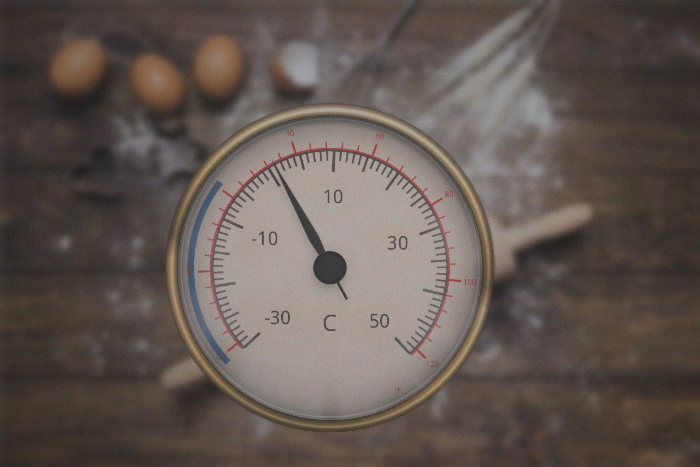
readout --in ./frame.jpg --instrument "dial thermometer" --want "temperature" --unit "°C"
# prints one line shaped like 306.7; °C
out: 1; °C
